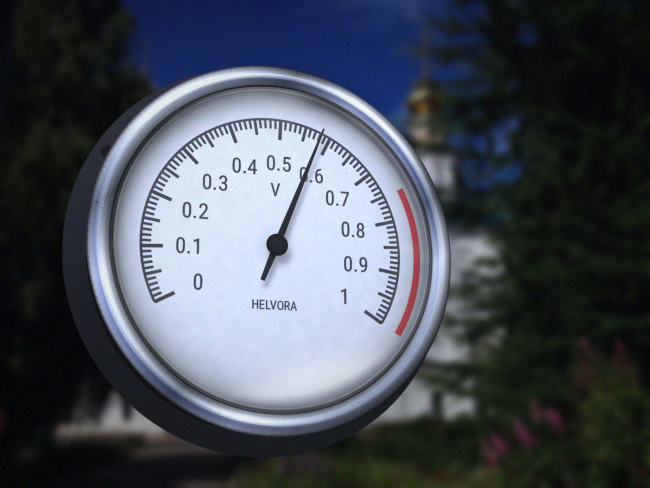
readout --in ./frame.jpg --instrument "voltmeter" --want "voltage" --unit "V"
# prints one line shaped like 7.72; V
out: 0.58; V
